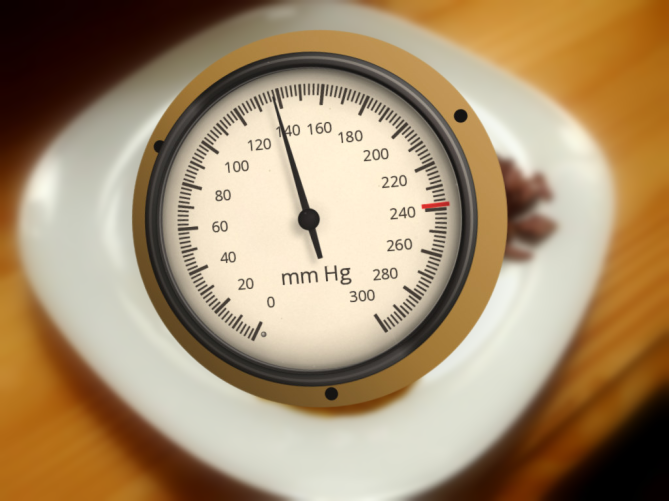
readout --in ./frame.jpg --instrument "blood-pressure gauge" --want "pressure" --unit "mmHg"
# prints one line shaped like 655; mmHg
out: 138; mmHg
